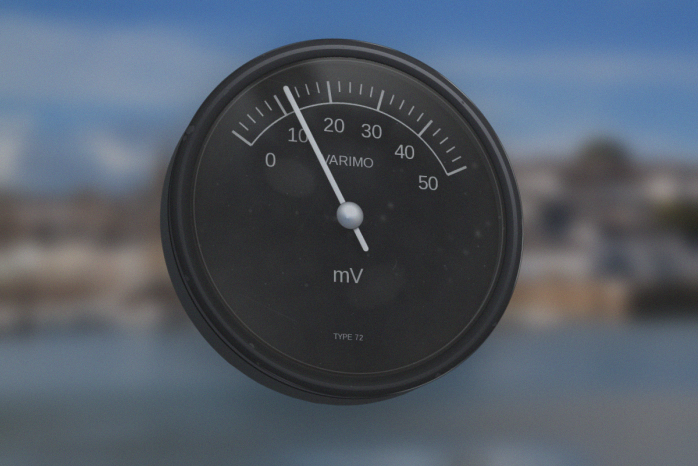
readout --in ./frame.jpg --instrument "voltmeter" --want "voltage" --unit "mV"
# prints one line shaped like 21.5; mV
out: 12; mV
